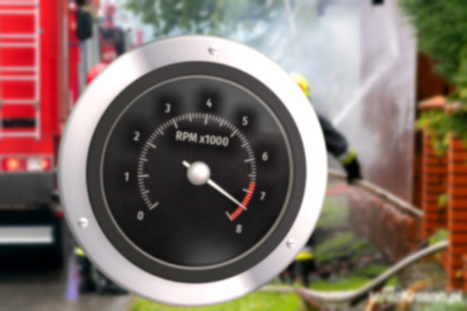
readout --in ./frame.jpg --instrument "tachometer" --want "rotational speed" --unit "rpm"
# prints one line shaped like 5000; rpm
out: 7500; rpm
